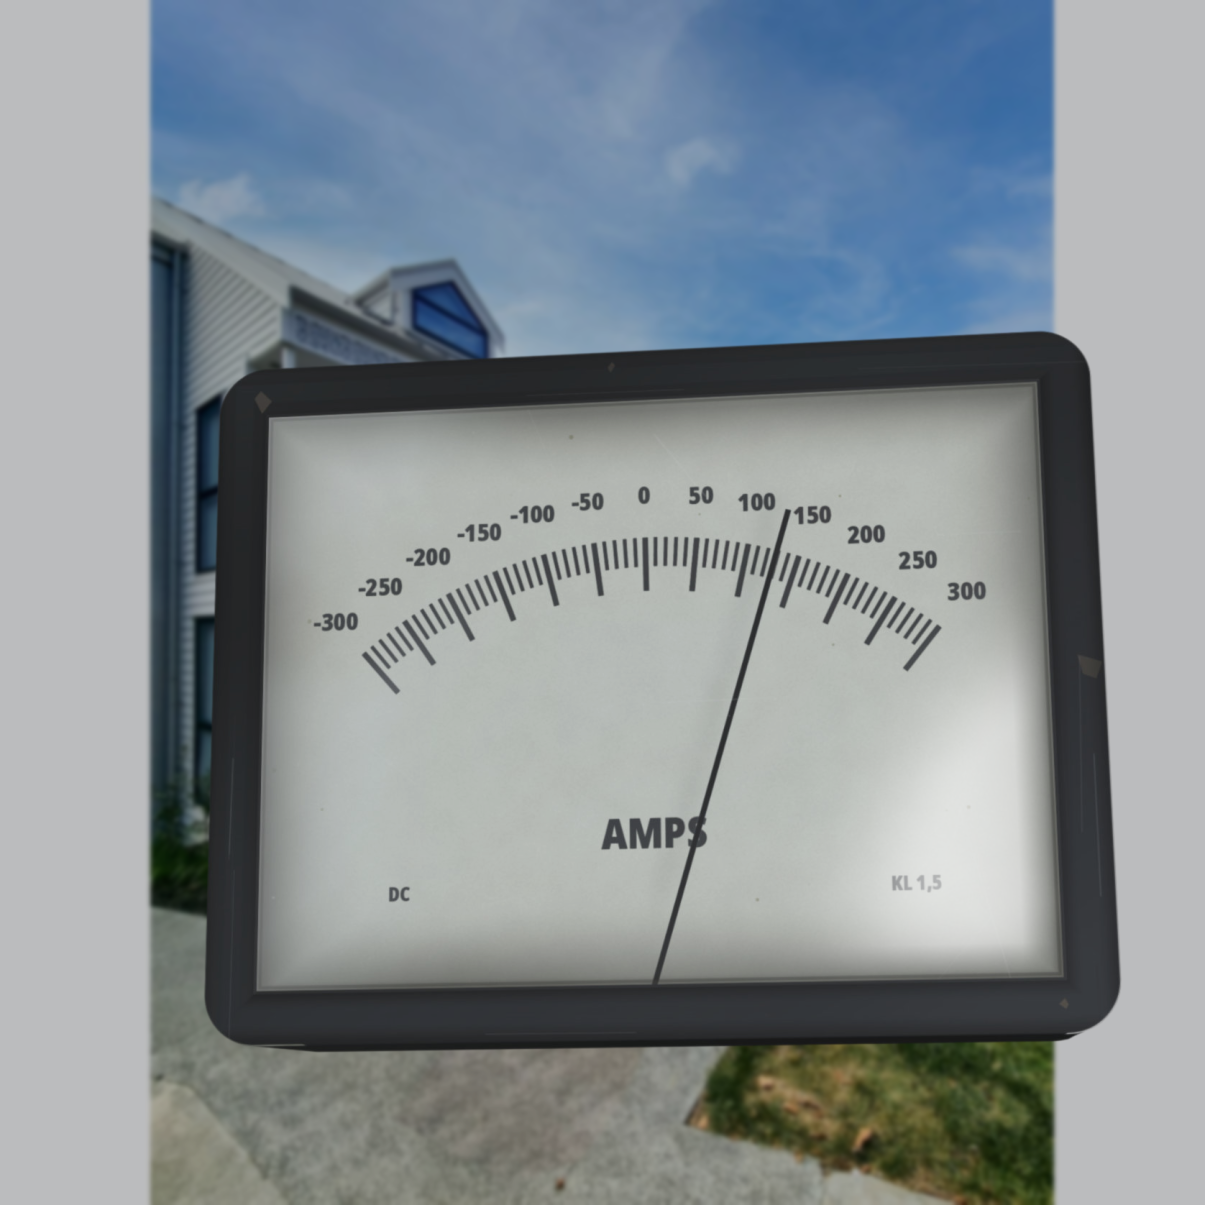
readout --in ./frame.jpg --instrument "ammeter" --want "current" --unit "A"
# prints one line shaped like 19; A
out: 130; A
